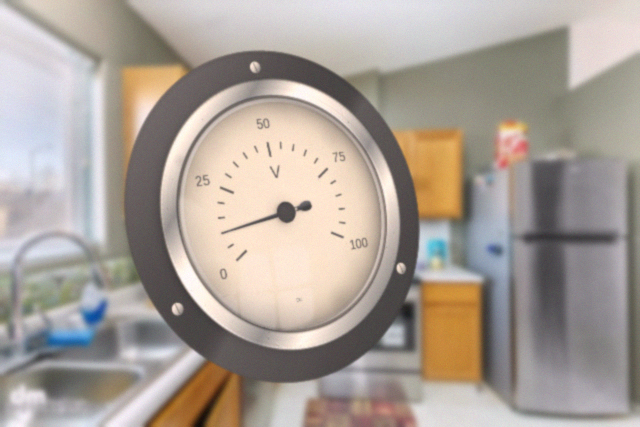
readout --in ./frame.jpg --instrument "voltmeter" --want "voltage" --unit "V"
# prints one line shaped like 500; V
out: 10; V
